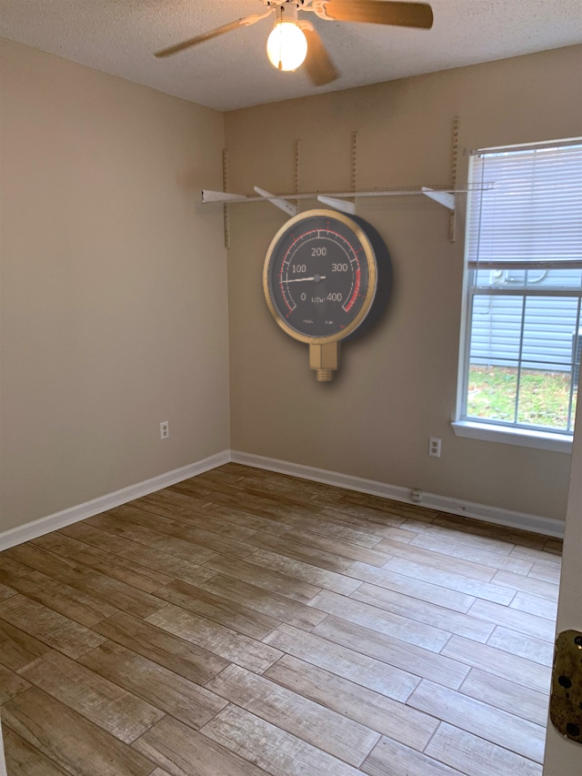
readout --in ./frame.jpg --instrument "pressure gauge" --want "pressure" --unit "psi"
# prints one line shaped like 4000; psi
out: 60; psi
